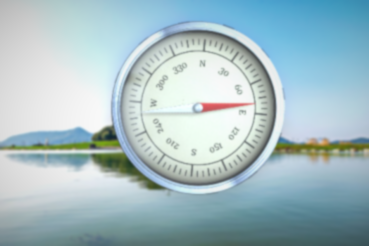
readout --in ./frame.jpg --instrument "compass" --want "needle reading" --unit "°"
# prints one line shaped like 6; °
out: 80; °
